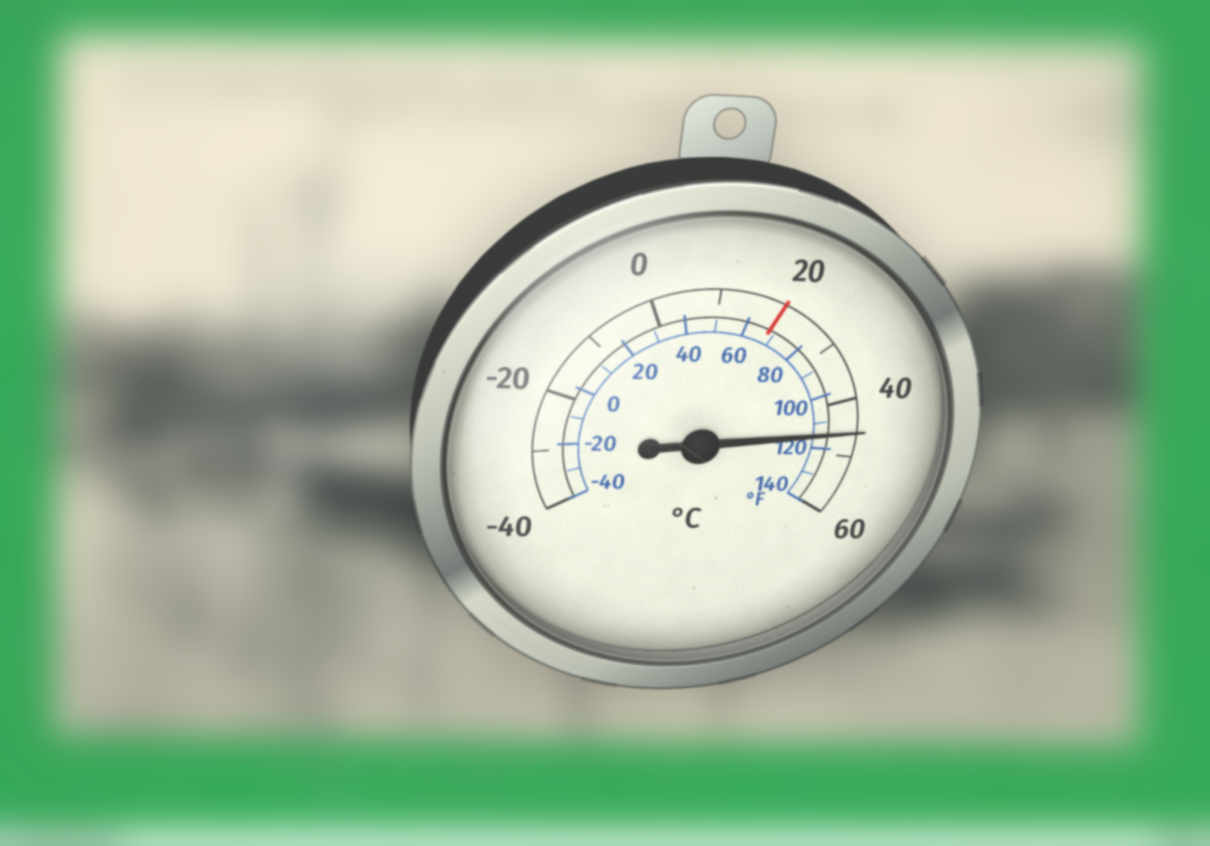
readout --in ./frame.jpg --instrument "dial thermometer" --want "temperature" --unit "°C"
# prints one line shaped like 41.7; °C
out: 45; °C
